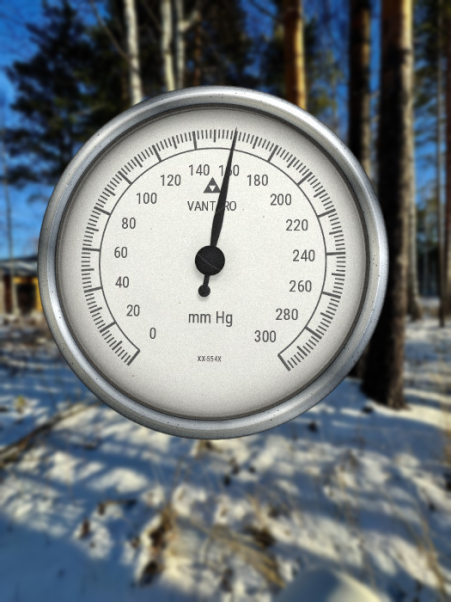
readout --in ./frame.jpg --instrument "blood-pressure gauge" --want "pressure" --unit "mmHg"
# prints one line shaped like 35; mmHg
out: 160; mmHg
